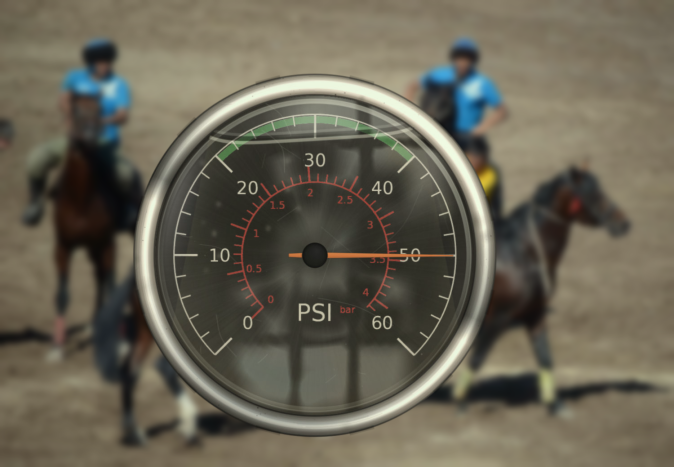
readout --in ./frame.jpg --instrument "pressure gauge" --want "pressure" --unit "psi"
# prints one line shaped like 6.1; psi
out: 50; psi
